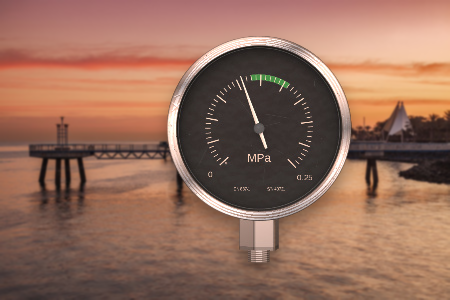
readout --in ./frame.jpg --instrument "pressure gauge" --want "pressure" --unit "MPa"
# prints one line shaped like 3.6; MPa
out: 0.105; MPa
